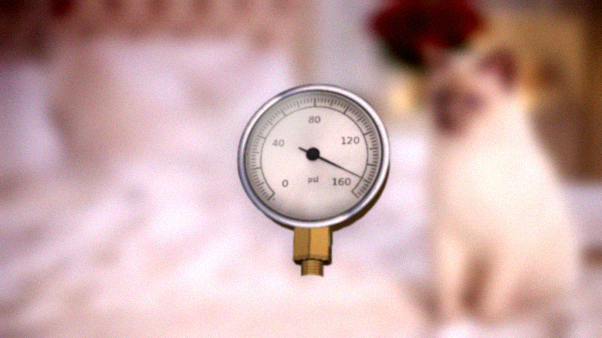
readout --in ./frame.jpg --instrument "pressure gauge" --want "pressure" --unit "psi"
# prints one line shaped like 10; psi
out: 150; psi
